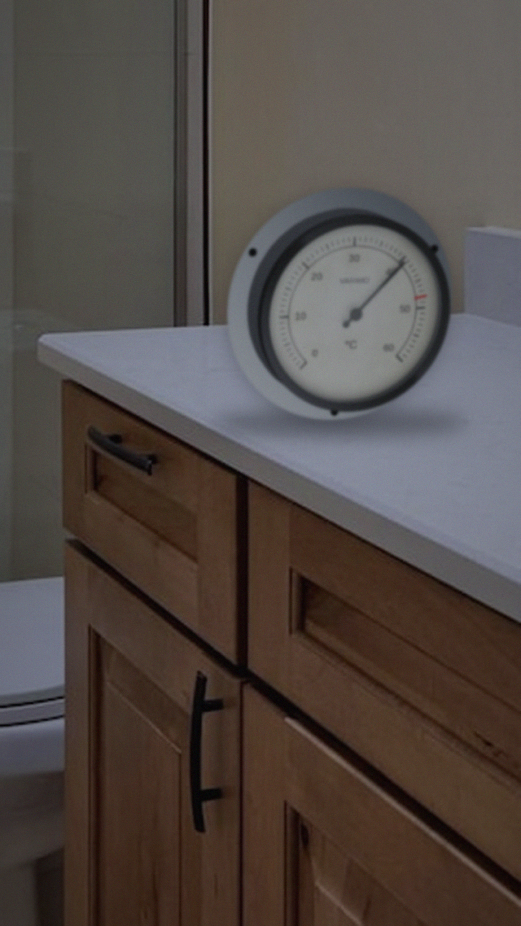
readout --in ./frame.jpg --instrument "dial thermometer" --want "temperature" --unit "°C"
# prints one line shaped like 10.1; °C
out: 40; °C
